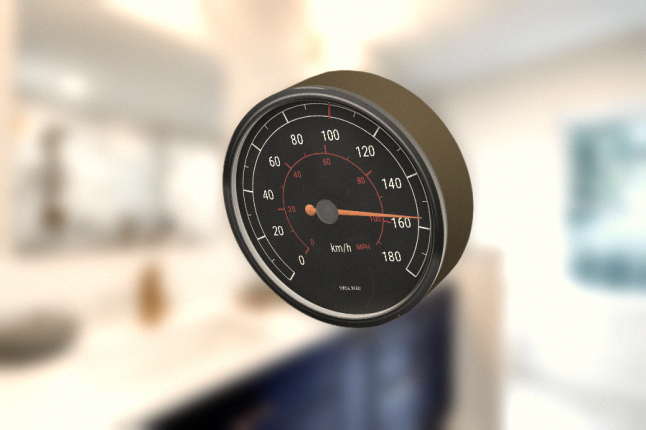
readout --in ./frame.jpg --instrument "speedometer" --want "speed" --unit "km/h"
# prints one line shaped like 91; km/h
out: 155; km/h
